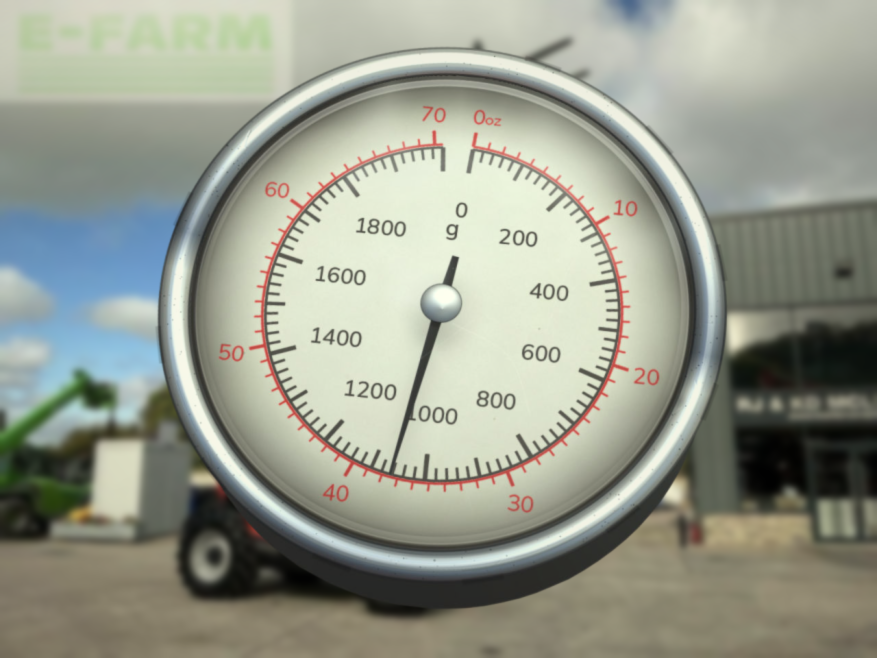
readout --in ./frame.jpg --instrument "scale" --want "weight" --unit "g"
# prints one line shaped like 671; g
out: 1060; g
